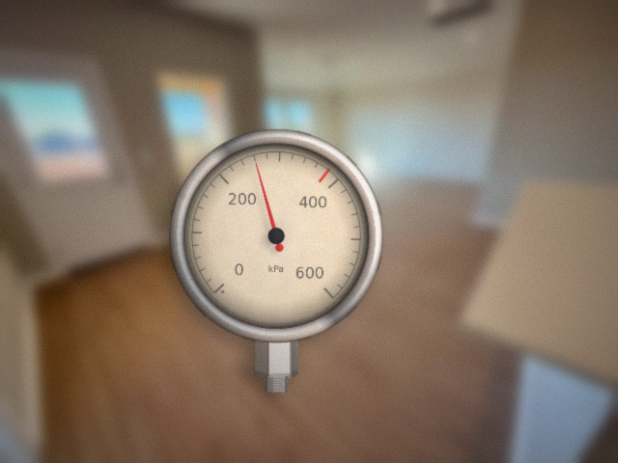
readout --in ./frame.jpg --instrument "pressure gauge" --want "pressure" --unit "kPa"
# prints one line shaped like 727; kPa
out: 260; kPa
